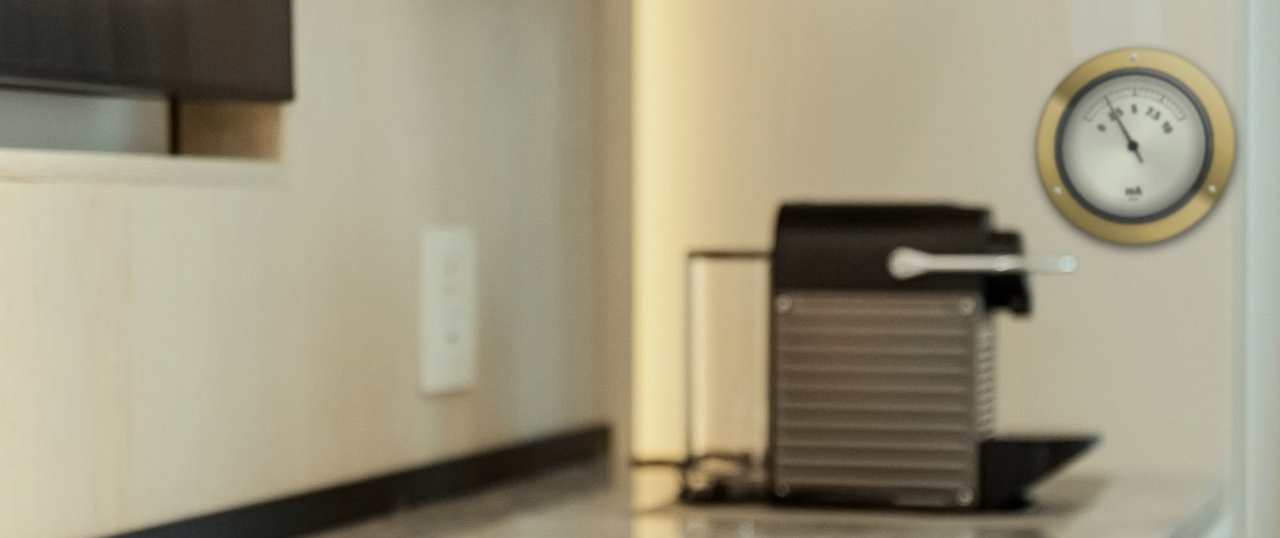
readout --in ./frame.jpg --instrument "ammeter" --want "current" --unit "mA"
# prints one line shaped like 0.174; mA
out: 2.5; mA
